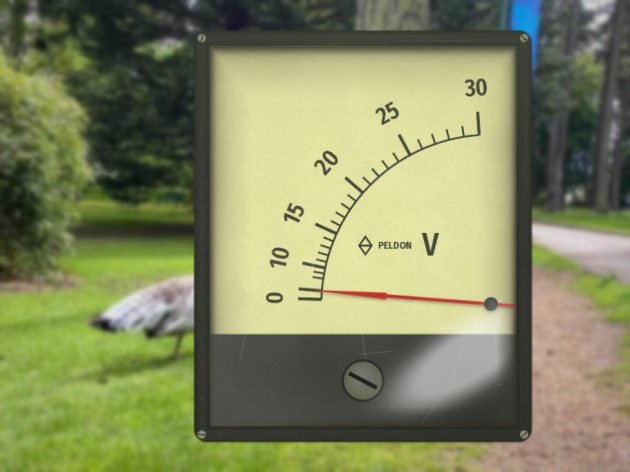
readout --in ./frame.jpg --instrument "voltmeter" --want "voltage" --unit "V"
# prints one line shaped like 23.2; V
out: 5; V
